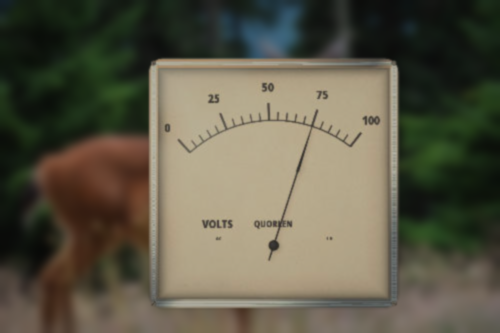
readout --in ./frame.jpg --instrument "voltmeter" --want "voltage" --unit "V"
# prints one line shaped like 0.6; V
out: 75; V
